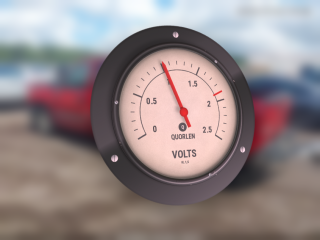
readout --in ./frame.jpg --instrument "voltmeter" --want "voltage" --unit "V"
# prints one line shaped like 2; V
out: 1; V
